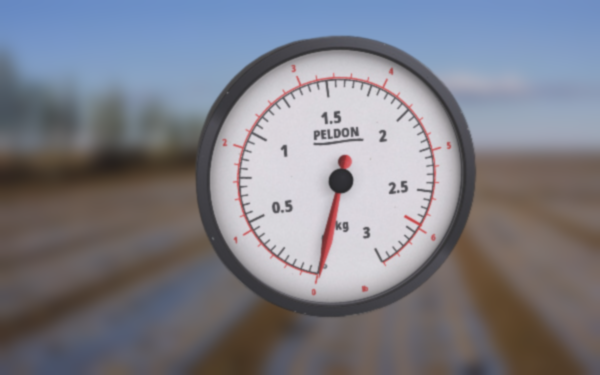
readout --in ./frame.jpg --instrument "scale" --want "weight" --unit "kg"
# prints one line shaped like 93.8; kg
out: 0; kg
